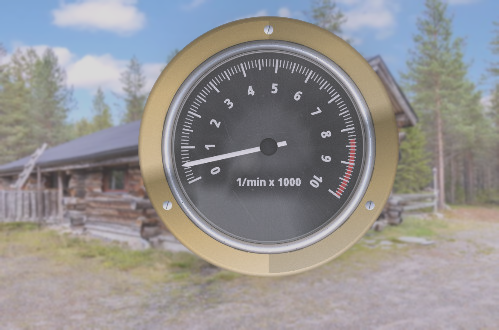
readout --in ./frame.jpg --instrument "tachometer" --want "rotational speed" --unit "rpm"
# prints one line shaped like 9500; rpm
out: 500; rpm
